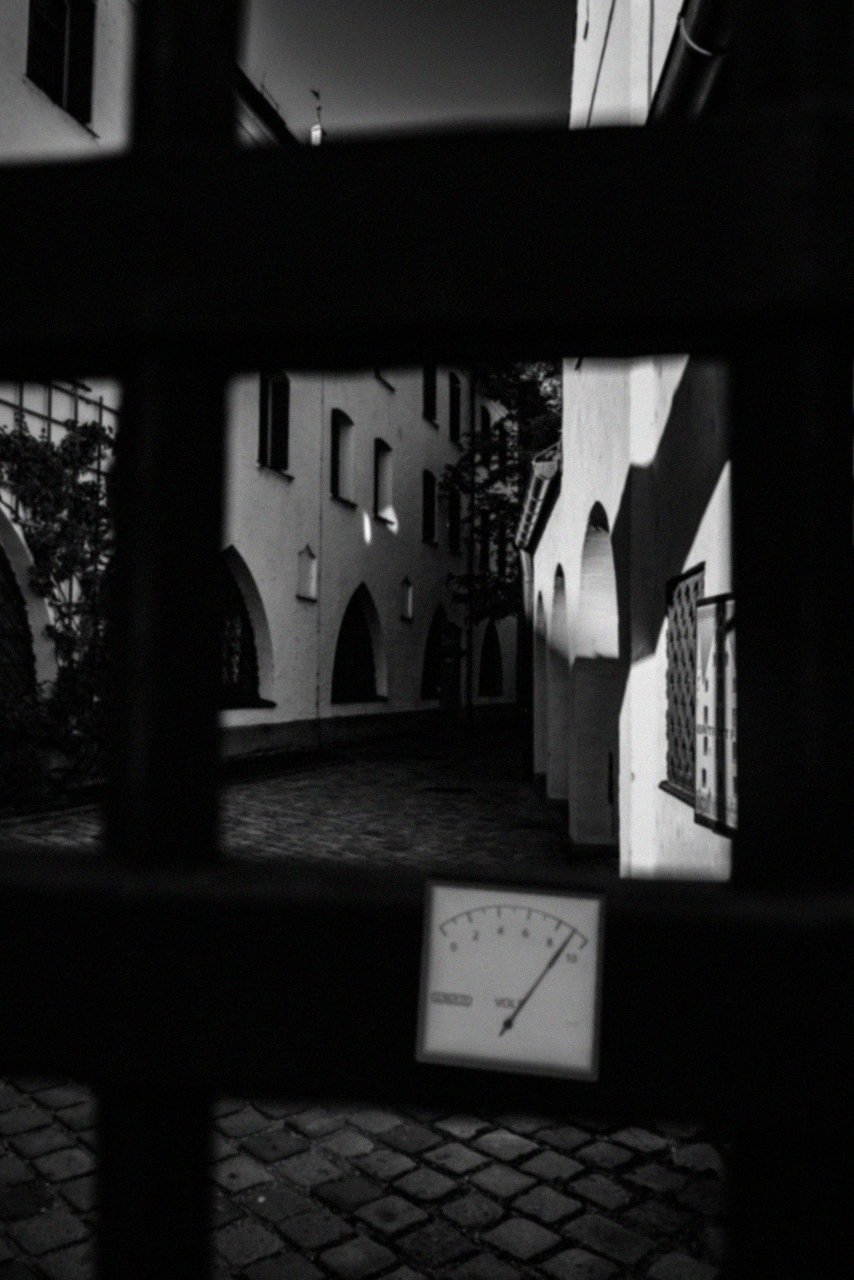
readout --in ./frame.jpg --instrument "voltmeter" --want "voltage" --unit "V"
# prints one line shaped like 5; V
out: 9; V
